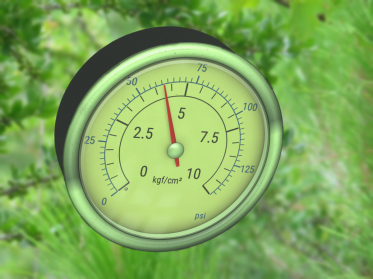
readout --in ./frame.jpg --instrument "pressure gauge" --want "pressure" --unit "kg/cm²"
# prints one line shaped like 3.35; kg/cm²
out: 4.25; kg/cm²
